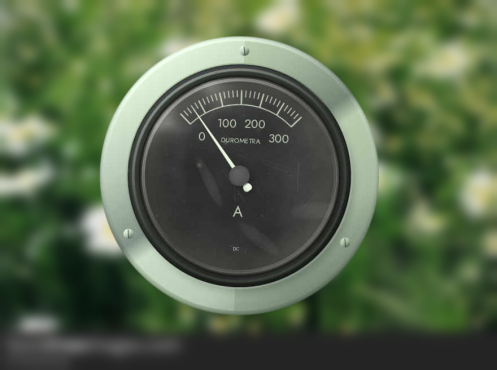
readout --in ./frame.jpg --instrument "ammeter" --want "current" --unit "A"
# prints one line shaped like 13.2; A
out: 30; A
